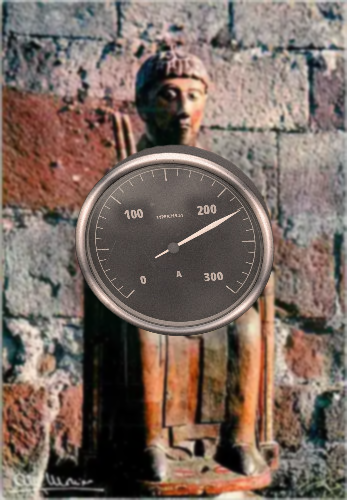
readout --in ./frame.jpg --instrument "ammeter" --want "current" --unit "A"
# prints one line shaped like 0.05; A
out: 220; A
